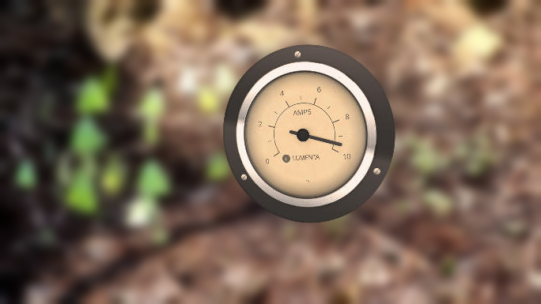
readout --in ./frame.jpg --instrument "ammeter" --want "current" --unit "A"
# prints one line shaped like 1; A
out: 9.5; A
